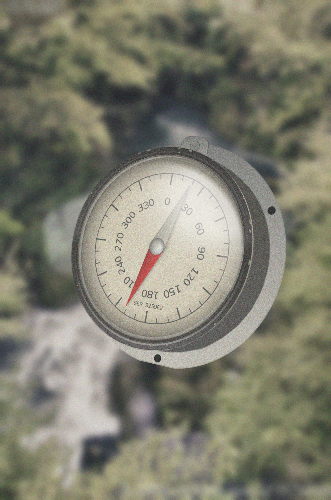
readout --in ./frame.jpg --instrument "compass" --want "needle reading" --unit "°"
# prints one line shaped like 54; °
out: 200; °
